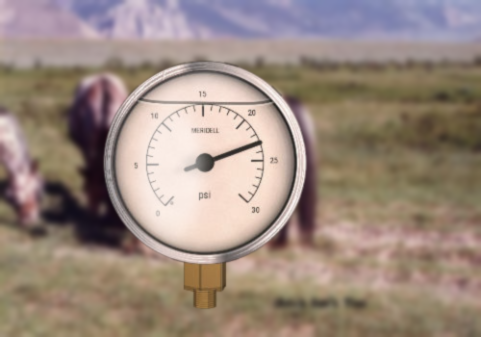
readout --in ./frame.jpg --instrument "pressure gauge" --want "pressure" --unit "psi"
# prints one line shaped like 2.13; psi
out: 23; psi
